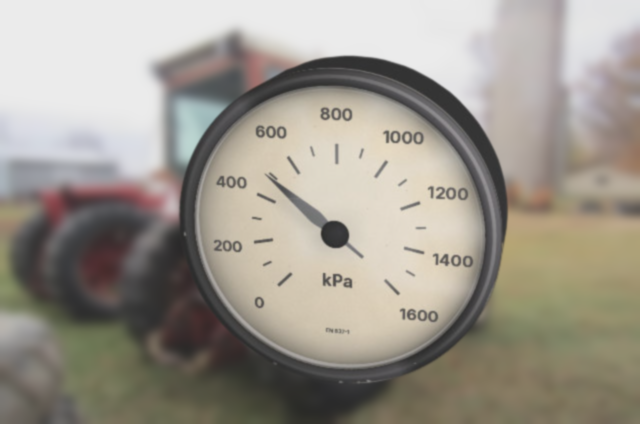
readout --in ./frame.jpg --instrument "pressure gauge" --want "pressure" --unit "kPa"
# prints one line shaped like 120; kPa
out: 500; kPa
